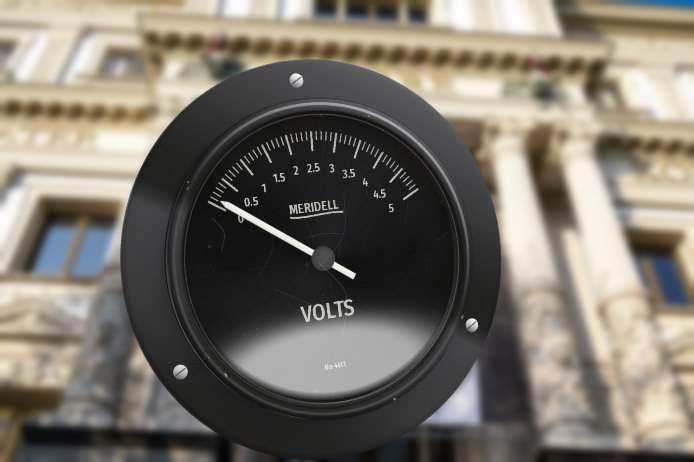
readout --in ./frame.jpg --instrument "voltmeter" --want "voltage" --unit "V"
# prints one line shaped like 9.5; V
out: 0.1; V
